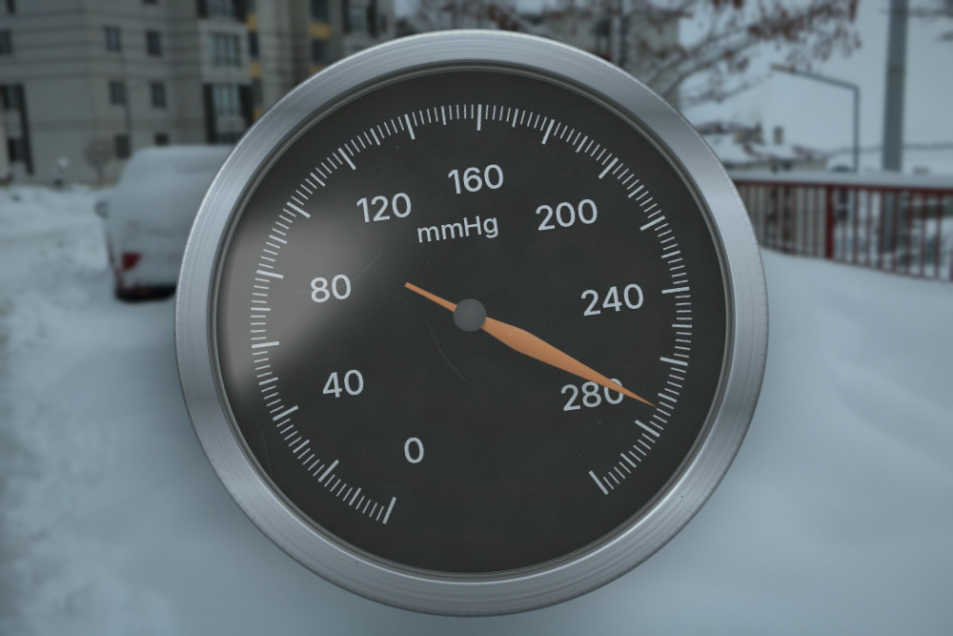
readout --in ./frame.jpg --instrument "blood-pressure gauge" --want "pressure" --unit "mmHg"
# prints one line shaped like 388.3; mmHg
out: 274; mmHg
